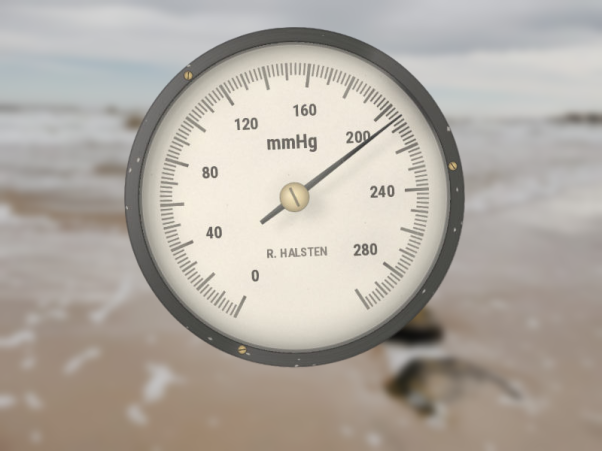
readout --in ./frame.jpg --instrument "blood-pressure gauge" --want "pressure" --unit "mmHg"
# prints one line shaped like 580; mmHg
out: 206; mmHg
